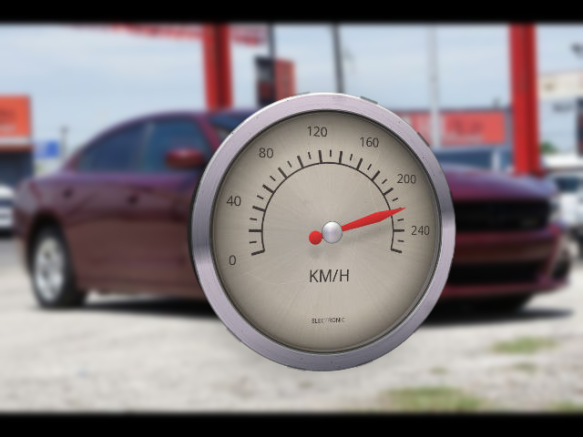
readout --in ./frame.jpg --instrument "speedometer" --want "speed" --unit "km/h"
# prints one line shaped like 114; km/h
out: 220; km/h
